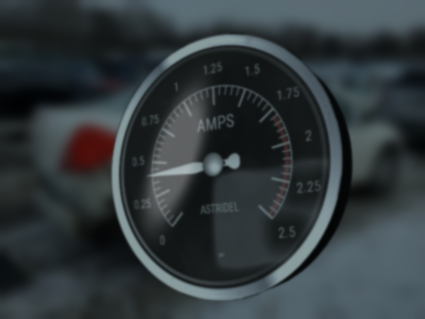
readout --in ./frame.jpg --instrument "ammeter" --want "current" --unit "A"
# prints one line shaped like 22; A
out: 0.4; A
